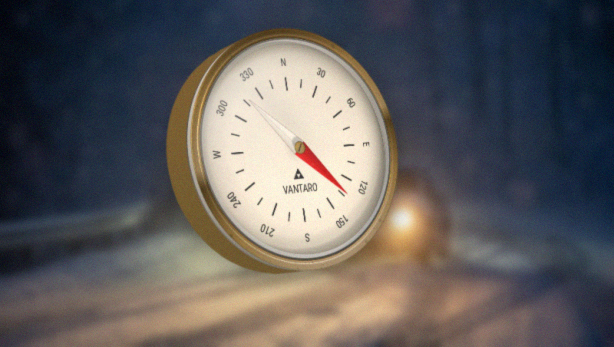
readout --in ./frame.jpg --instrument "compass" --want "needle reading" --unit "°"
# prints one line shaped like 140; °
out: 135; °
